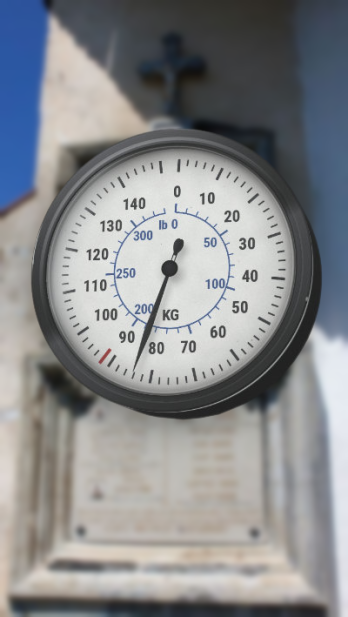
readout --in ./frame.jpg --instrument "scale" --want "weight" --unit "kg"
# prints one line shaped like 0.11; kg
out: 84; kg
